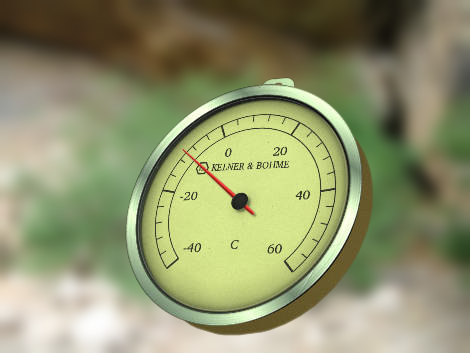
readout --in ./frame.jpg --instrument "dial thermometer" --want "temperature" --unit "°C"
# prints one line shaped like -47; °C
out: -10; °C
